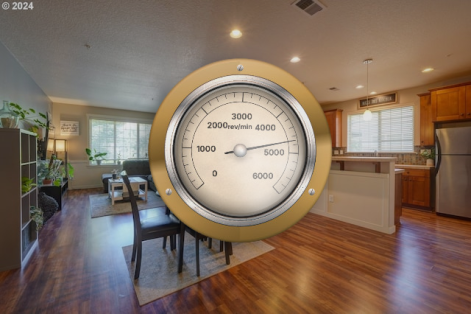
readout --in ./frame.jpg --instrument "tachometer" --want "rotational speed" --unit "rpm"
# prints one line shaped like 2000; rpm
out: 4700; rpm
